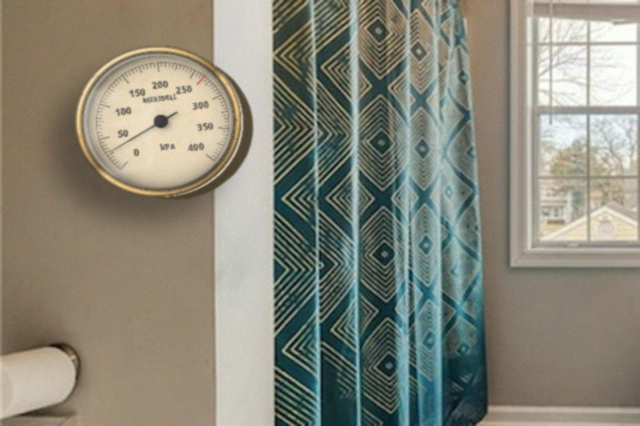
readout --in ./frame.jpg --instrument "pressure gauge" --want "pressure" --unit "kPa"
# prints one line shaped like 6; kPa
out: 25; kPa
